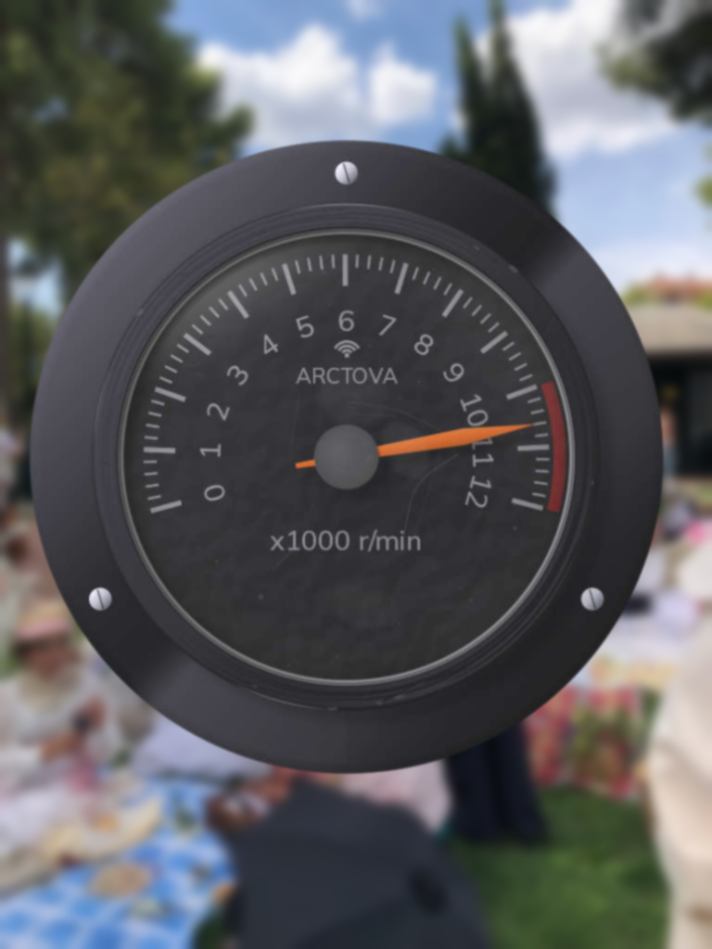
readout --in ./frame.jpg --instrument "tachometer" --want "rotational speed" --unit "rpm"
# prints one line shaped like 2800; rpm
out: 10600; rpm
